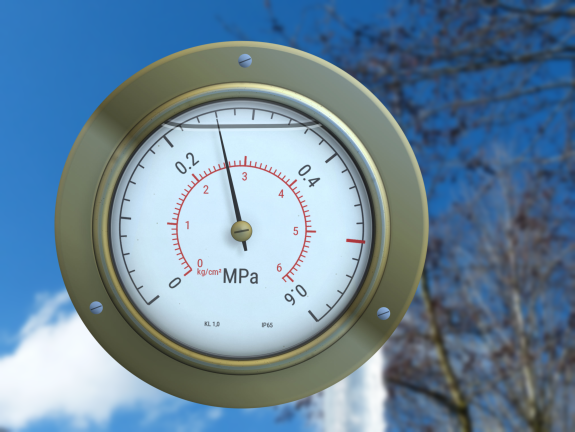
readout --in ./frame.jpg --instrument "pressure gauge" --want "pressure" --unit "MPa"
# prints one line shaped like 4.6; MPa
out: 0.26; MPa
